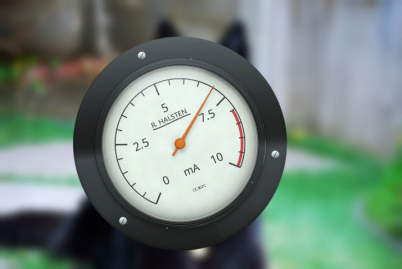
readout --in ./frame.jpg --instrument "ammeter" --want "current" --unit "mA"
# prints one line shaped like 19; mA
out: 7; mA
